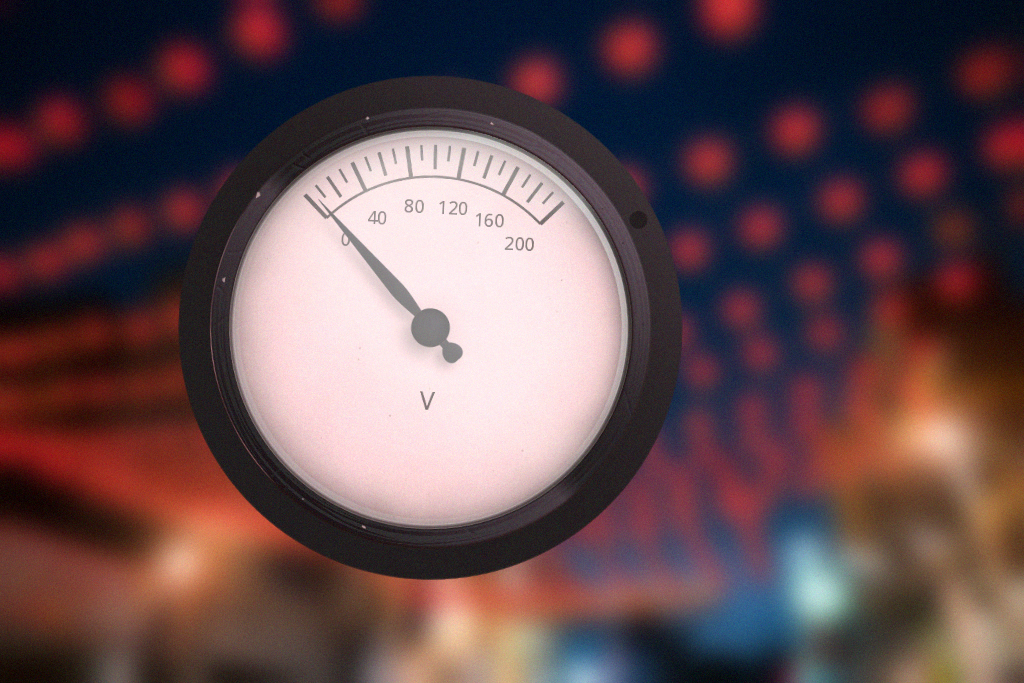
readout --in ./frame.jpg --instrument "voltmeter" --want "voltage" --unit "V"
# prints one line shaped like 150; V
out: 5; V
